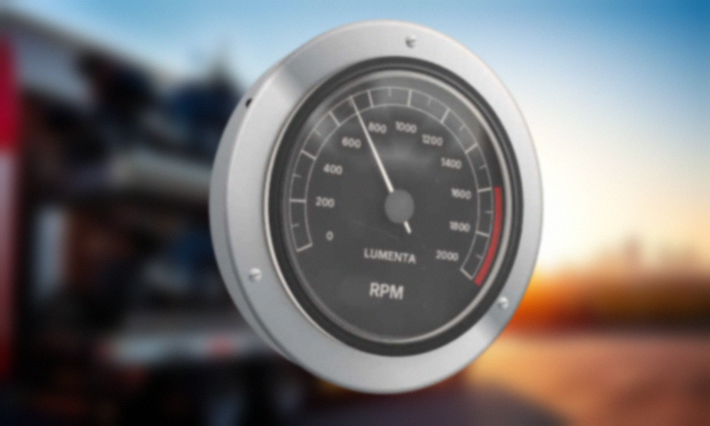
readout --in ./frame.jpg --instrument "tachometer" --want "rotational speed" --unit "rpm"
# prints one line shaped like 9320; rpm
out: 700; rpm
